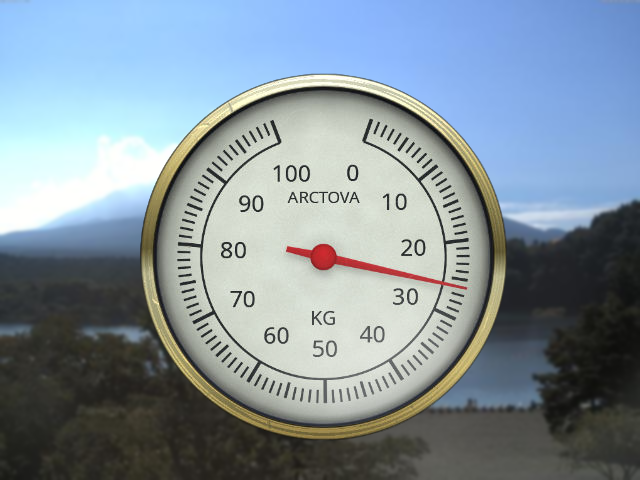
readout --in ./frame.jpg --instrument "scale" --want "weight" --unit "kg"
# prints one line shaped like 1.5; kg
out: 26; kg
